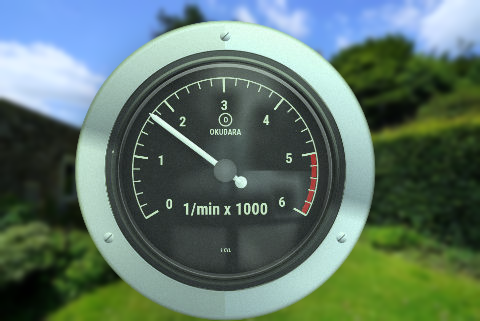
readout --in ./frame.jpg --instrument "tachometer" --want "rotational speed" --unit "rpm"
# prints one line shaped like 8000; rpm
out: 1700; rpm
